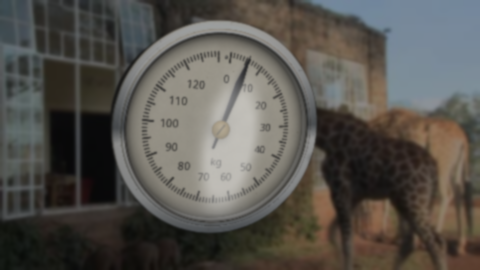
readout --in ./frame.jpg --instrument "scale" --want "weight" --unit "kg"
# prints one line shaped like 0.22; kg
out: 5; kg
